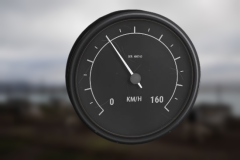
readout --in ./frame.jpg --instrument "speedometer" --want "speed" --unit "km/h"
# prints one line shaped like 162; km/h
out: 60; km/h
